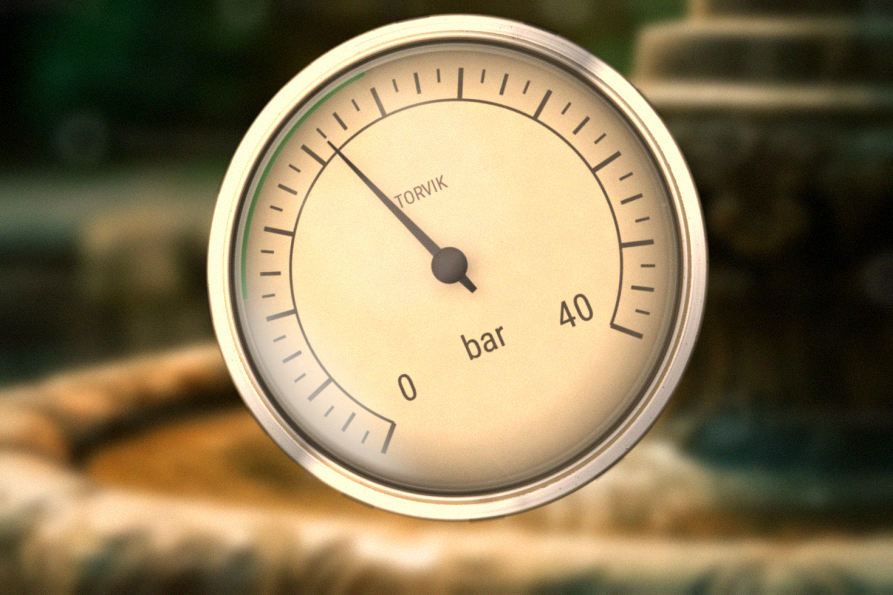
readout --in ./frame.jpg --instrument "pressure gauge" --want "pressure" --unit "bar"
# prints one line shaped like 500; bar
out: 17; bar
